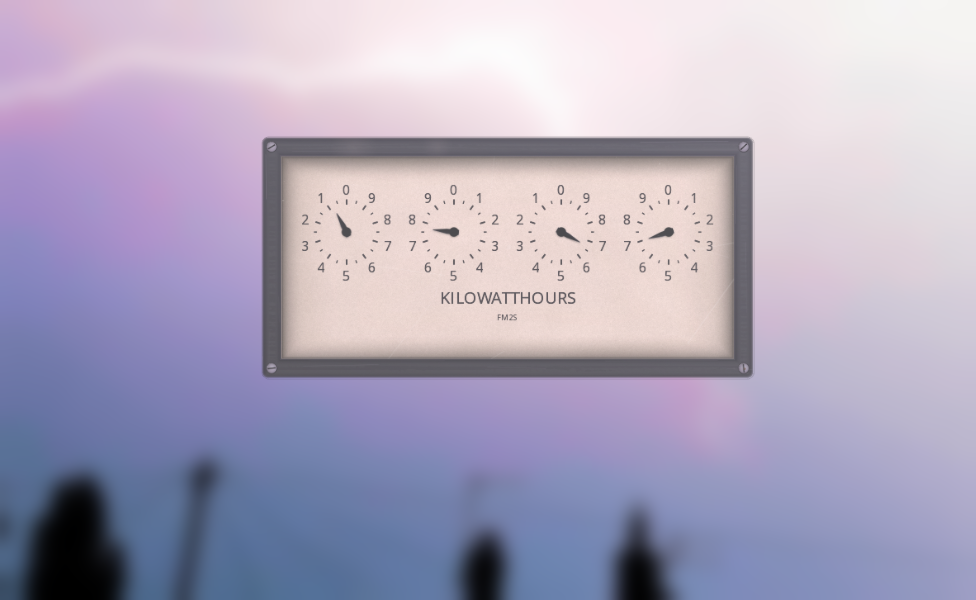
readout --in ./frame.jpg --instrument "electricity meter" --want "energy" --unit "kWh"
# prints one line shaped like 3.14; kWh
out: 767; kWh
